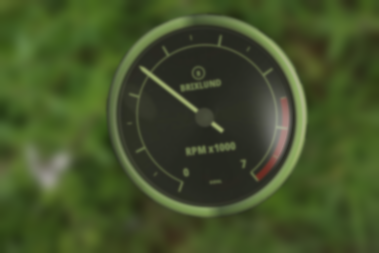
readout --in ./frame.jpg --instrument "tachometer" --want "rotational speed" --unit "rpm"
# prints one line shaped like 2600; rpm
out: 2500; rpm
